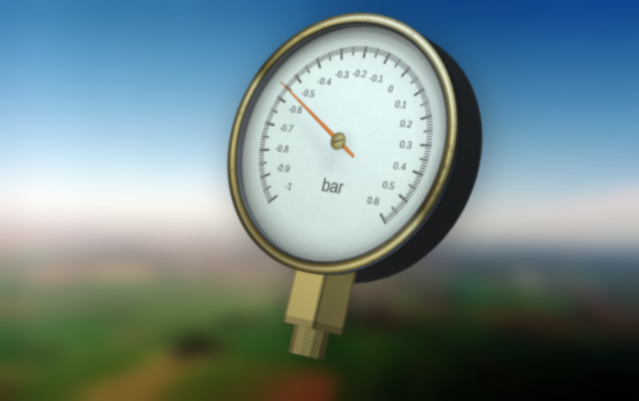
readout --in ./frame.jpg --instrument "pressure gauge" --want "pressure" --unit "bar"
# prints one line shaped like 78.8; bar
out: -0.55; bar
